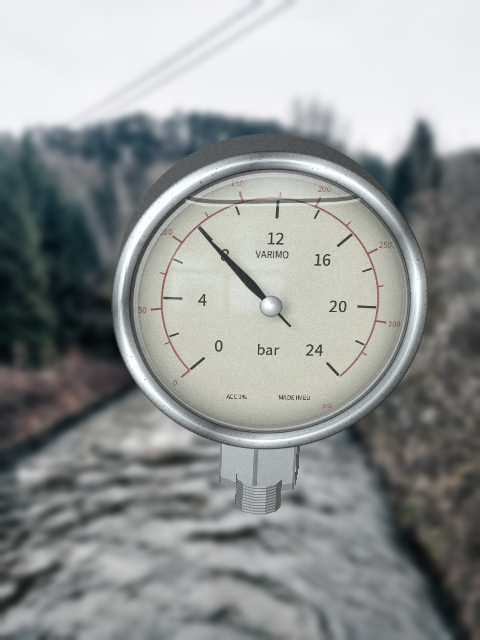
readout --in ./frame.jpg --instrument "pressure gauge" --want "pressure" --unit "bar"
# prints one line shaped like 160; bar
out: 8; bar
